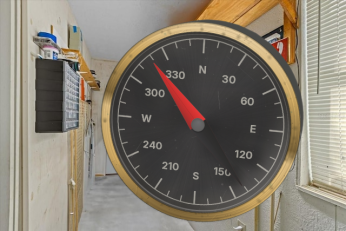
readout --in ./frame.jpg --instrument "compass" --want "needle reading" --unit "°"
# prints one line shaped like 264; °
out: 320; °
